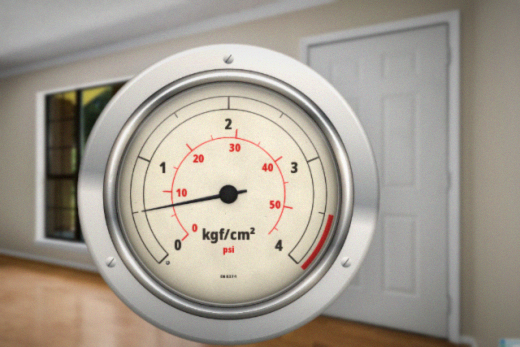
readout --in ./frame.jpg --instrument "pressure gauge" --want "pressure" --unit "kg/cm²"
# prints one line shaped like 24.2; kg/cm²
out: 0.5; kg/cm²
